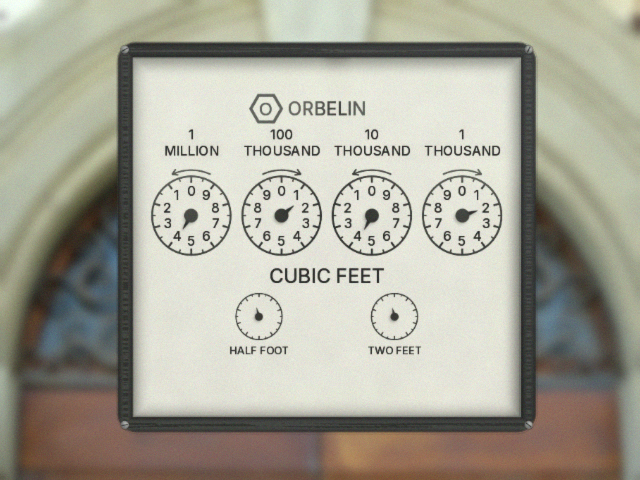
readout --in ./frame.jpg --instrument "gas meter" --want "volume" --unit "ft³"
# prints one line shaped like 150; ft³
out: 414200; ft³
